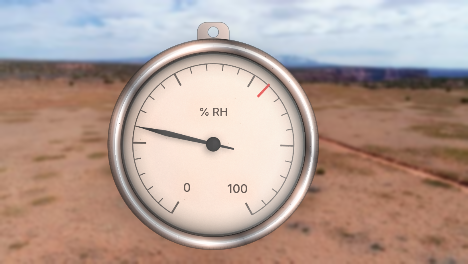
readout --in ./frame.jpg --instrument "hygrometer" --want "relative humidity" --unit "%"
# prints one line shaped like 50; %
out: 24; %
